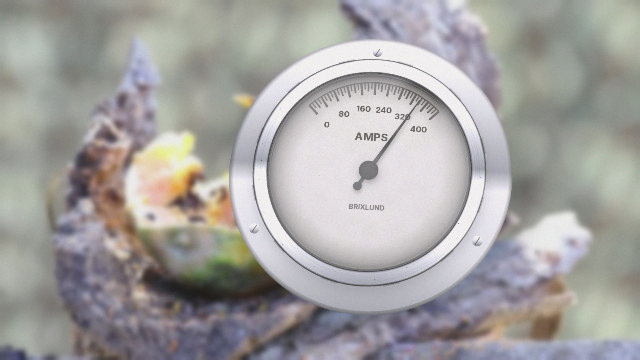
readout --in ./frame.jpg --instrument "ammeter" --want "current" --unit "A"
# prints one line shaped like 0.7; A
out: 340; A
